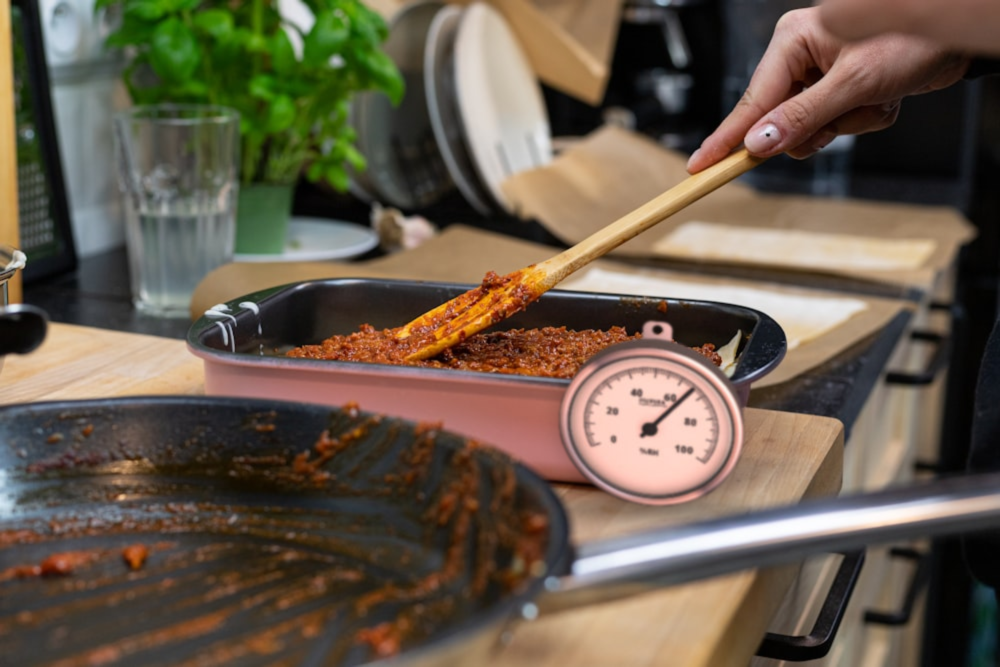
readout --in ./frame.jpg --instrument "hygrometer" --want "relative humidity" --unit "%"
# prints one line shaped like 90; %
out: 65; %
